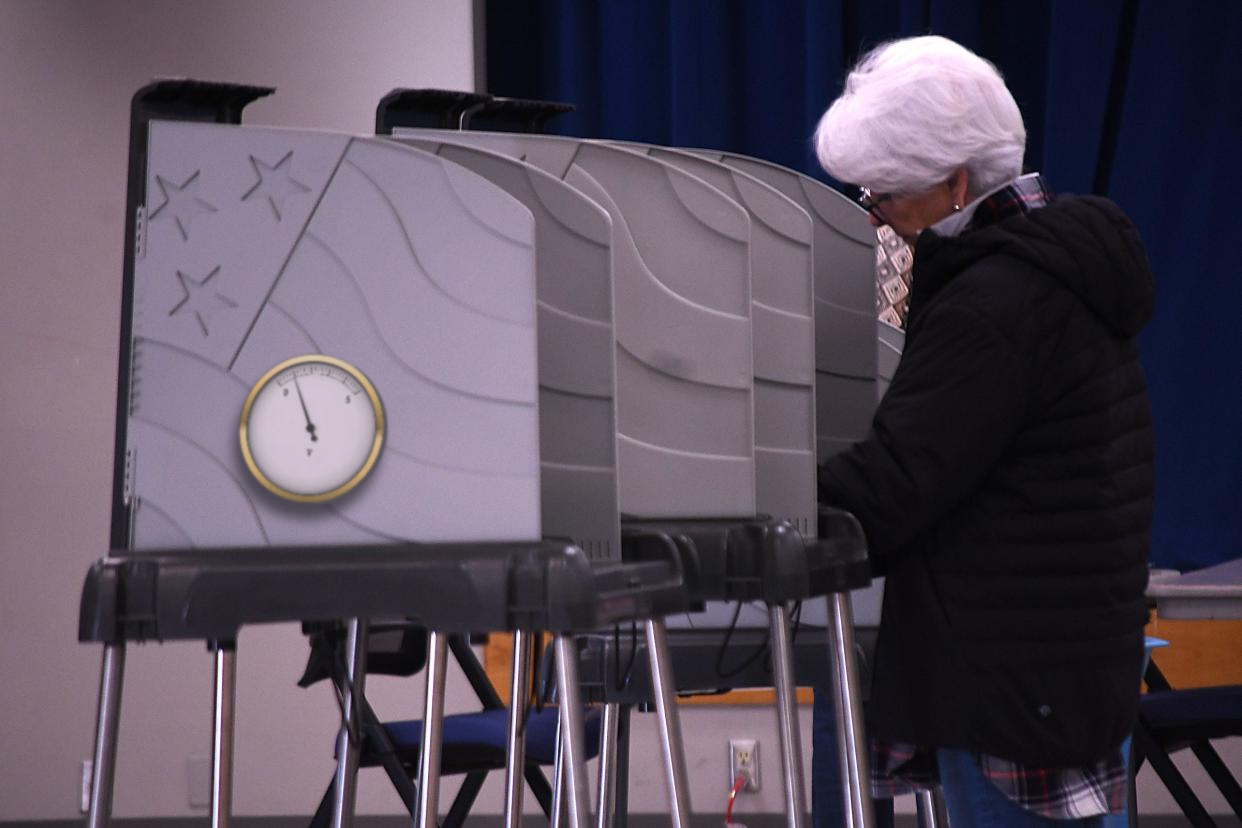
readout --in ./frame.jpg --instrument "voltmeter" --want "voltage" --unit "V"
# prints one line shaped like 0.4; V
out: 1; V
